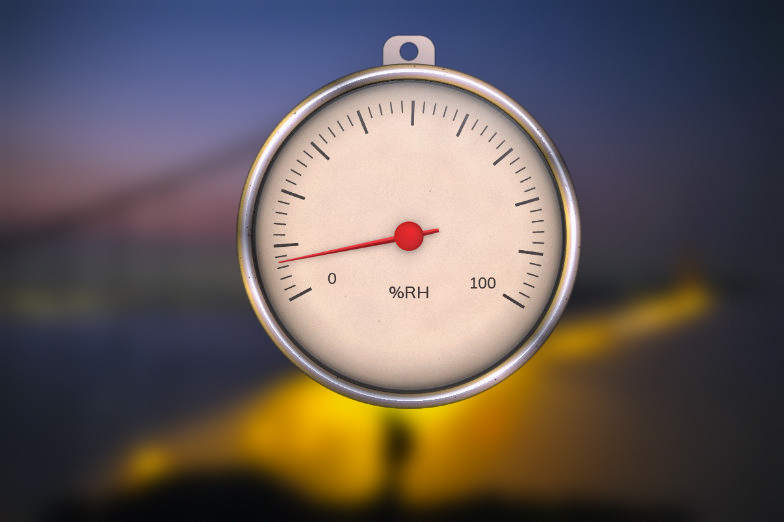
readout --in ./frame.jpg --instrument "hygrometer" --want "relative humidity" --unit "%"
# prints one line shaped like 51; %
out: 7; %
